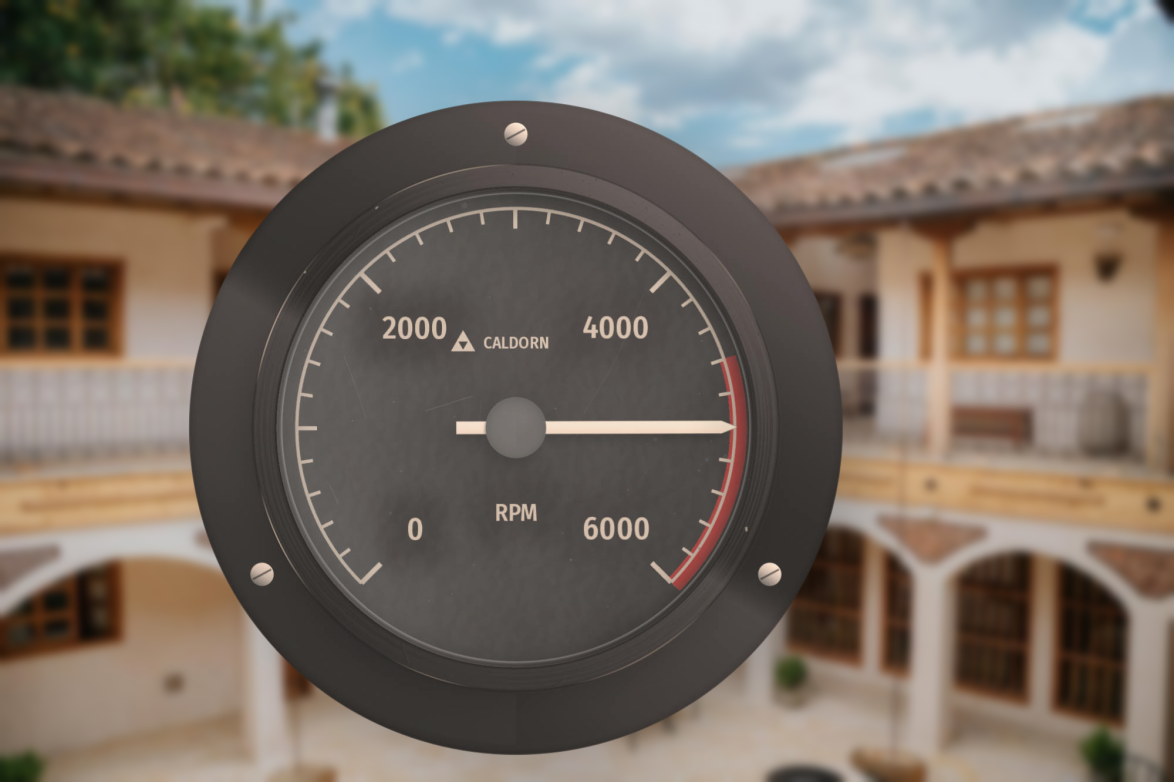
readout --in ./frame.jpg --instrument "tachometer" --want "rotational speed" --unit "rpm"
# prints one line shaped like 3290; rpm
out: 5000; rpm
